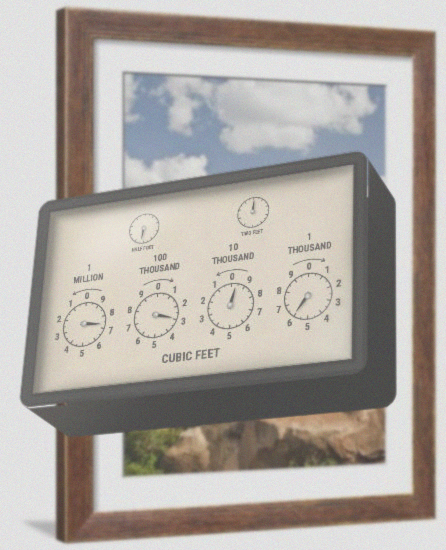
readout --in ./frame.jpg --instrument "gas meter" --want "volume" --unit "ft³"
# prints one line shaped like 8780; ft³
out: 729600; ft³
